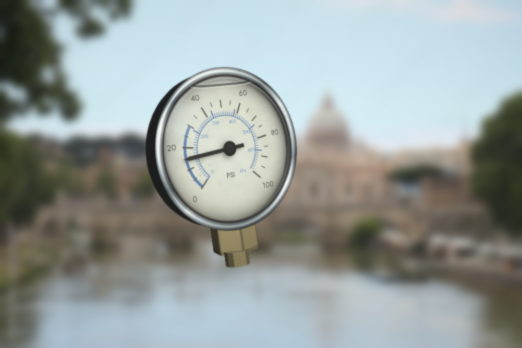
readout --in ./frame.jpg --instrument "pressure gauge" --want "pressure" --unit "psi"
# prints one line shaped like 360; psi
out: 15; psi
